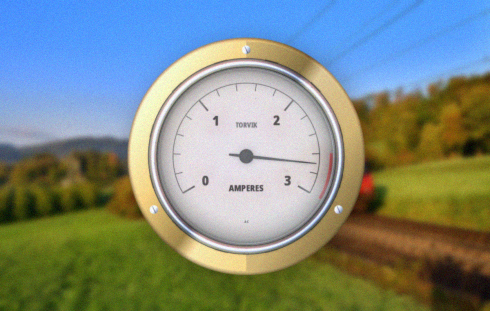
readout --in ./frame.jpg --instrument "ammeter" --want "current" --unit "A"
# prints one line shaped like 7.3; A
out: 2.7; A
